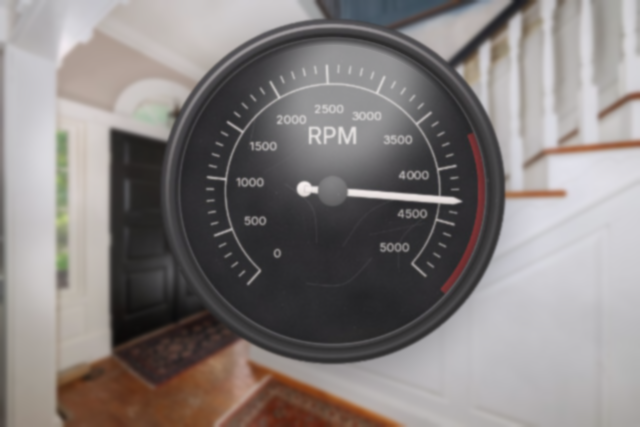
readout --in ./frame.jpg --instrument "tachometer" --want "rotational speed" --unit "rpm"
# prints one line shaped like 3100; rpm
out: 4300; rpm
